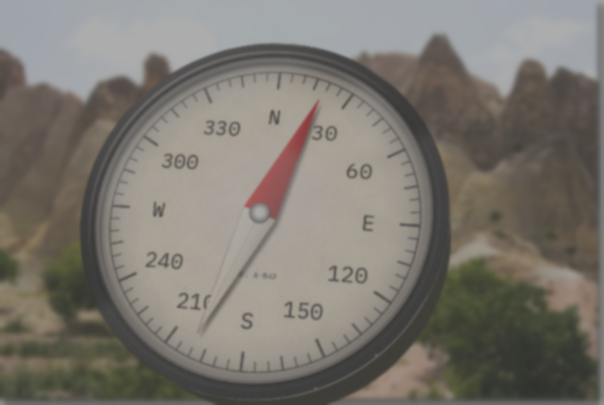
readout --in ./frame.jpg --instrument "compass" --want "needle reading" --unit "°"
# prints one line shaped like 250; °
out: 20; °
